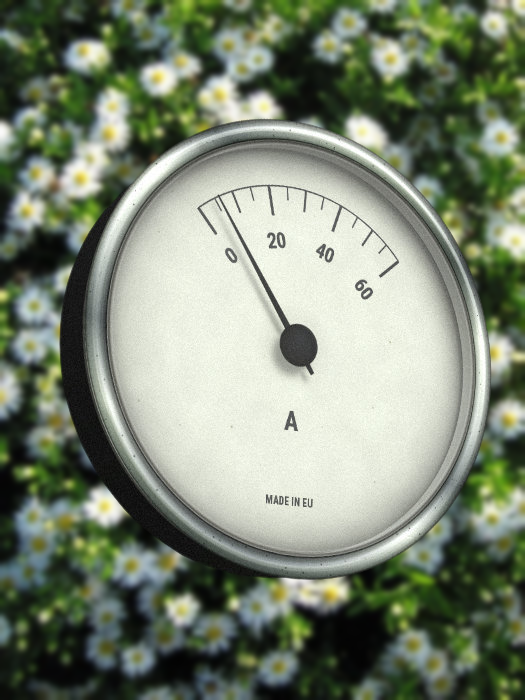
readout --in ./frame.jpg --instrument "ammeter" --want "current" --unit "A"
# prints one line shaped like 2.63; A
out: 5; A
